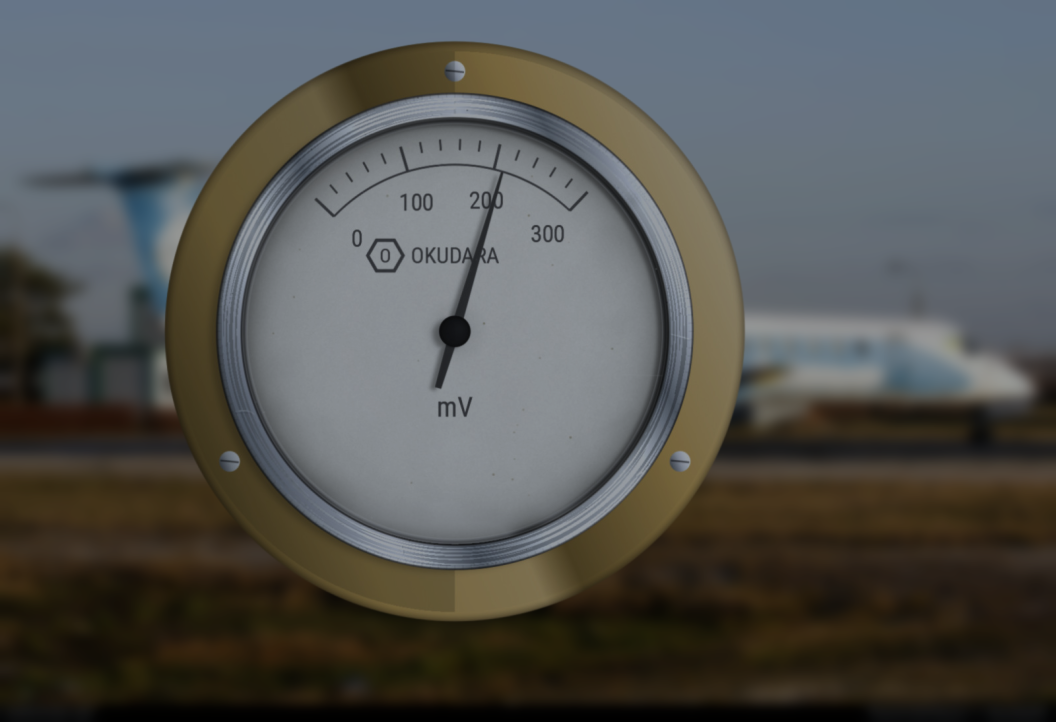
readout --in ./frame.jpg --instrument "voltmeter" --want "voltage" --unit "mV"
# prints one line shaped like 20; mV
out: 210; mV
